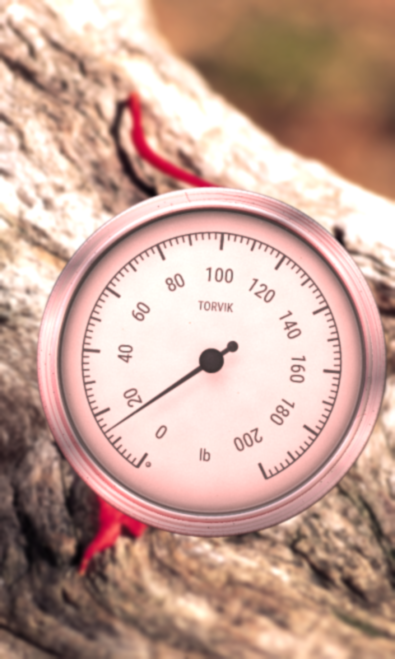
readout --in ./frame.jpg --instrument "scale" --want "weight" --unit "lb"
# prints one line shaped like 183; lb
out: 14; lb
